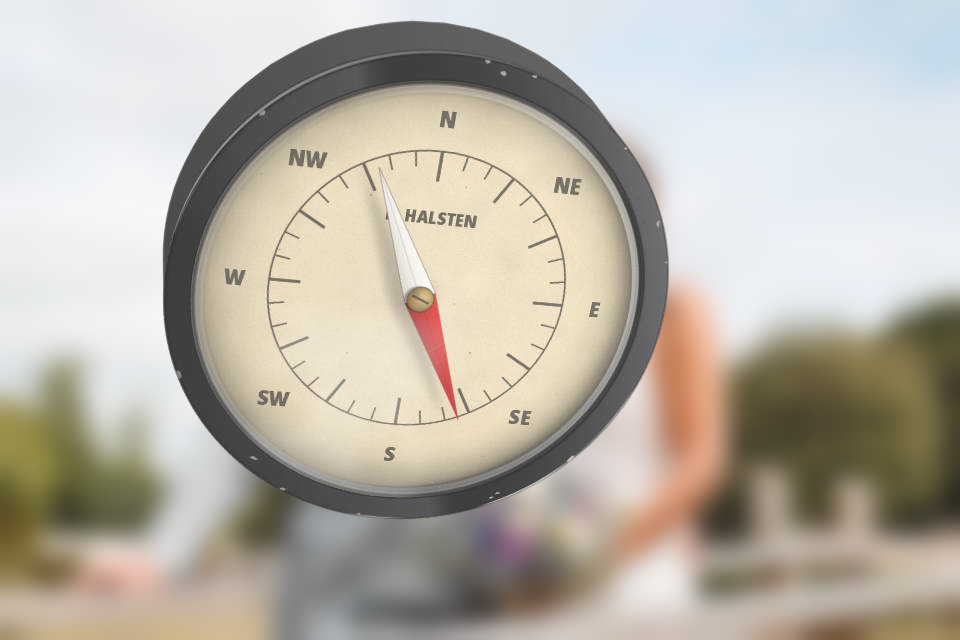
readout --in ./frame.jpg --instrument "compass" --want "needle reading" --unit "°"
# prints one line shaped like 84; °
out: 155; °
